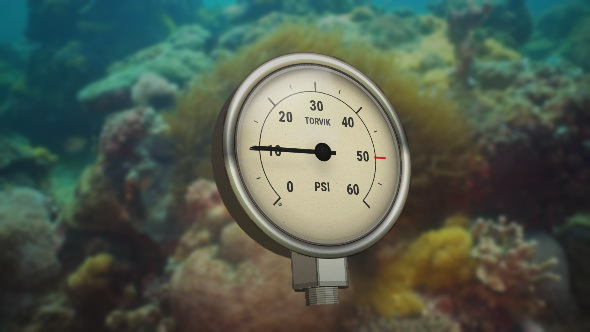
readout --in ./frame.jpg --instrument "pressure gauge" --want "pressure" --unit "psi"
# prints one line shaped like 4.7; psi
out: 10; psi
